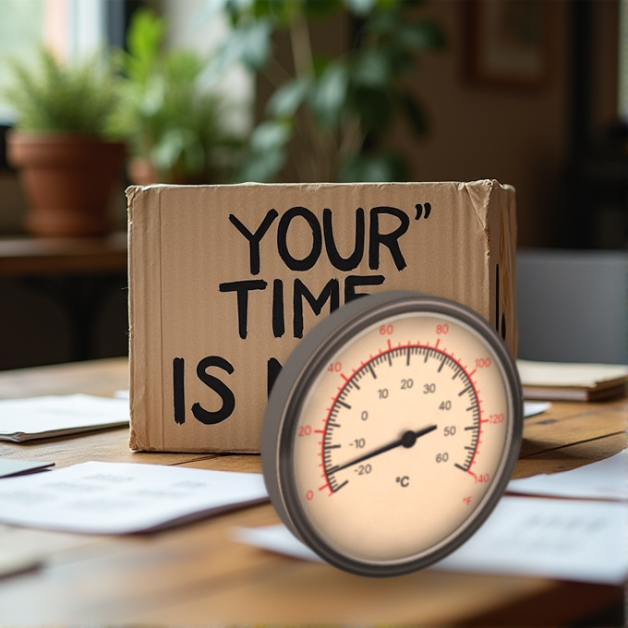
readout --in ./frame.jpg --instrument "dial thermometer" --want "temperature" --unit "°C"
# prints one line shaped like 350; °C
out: -15; °C
